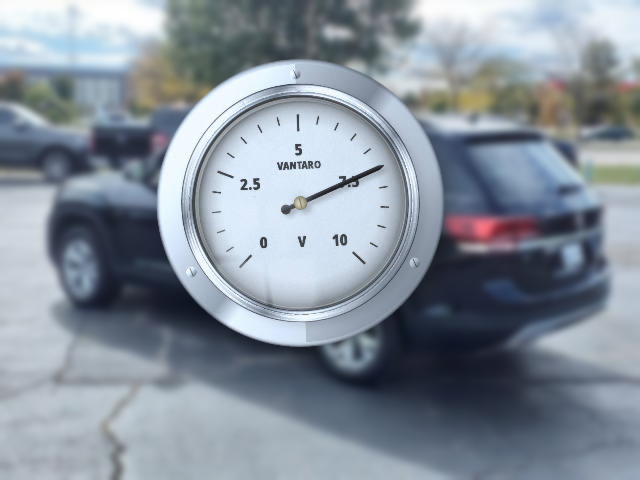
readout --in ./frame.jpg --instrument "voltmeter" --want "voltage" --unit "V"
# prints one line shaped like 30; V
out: 7.5; V
